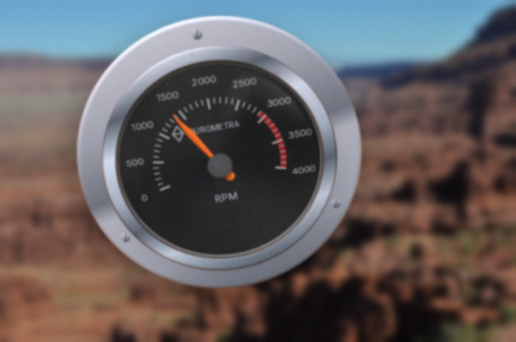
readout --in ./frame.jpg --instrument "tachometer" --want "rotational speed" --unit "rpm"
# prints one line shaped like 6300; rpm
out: 1400; rpm
